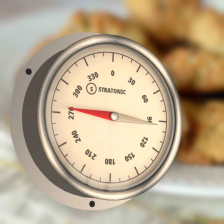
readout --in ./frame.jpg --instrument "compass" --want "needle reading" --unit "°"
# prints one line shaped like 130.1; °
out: 275; °
